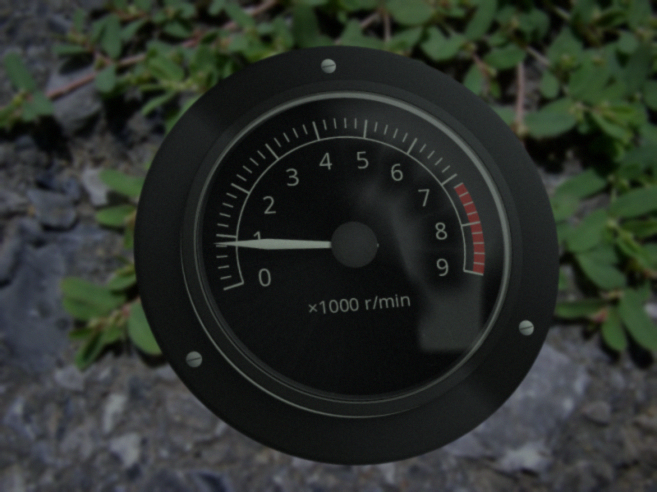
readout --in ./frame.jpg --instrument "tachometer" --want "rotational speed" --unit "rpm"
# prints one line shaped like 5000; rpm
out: 800; rpm
